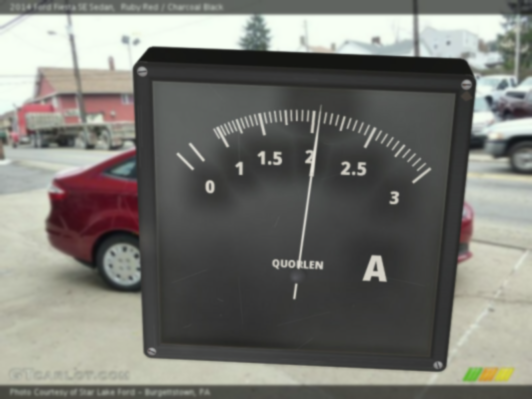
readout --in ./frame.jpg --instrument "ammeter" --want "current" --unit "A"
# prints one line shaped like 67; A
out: 2.05; A
